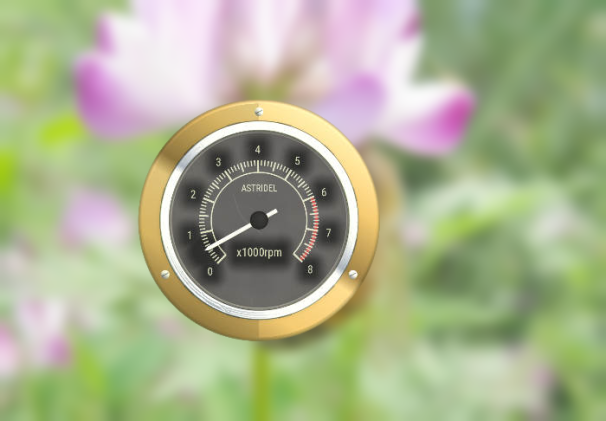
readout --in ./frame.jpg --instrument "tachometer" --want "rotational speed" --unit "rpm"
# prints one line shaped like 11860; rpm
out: 500; rpm
